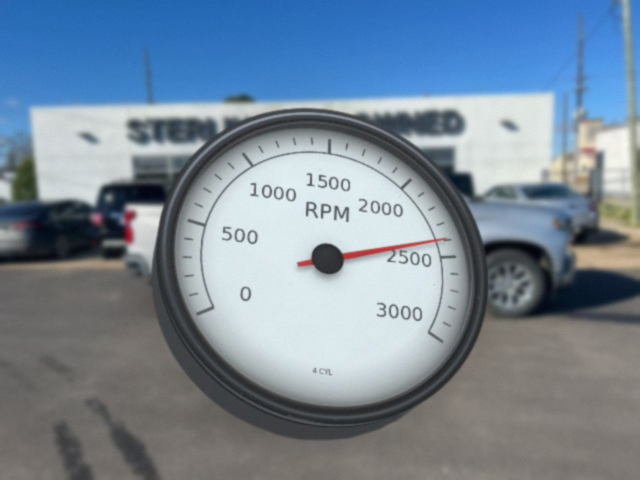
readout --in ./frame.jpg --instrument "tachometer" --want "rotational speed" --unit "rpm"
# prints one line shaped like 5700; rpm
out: 2400; rpm
